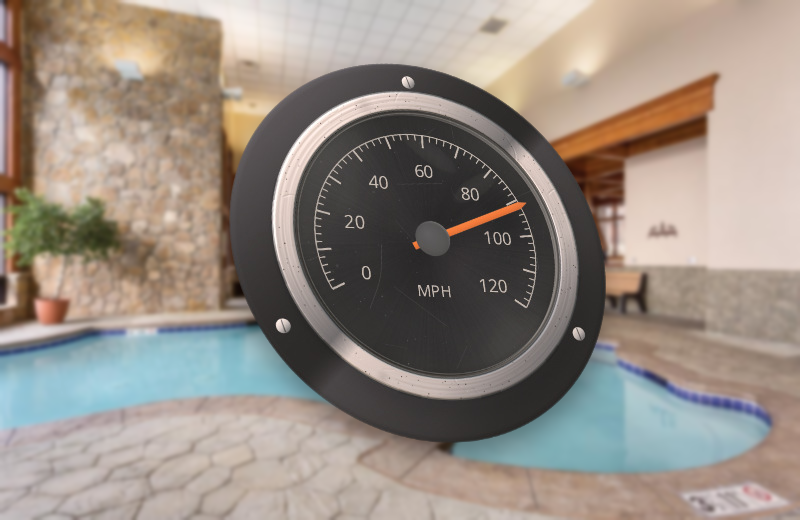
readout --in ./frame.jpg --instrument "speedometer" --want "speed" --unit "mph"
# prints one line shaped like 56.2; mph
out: 92; mph
